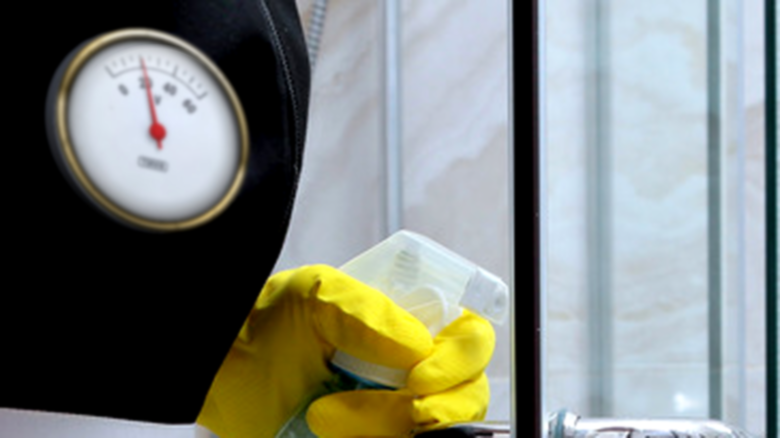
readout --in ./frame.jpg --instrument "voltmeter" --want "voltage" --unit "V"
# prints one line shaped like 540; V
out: 20; V
